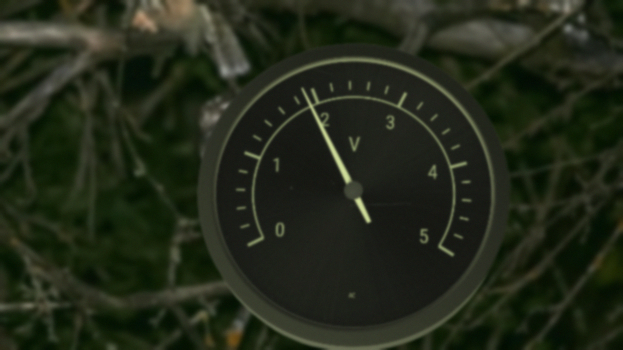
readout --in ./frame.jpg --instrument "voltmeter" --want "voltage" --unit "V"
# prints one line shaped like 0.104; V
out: 1.9; V
